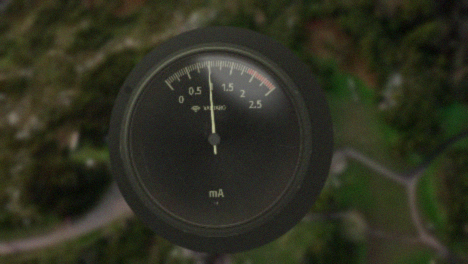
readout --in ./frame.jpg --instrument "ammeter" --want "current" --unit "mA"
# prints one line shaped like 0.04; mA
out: 1; mA
